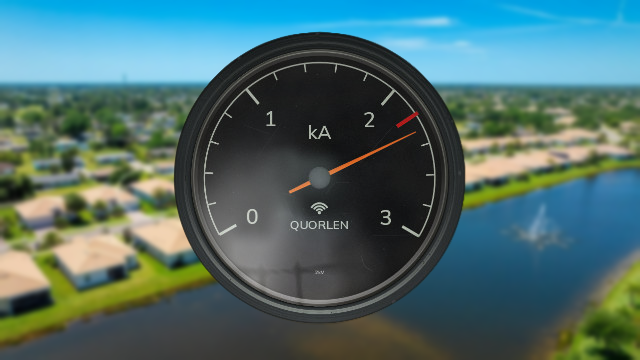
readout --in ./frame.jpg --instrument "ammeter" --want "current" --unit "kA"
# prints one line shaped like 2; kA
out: 2.3; kA
